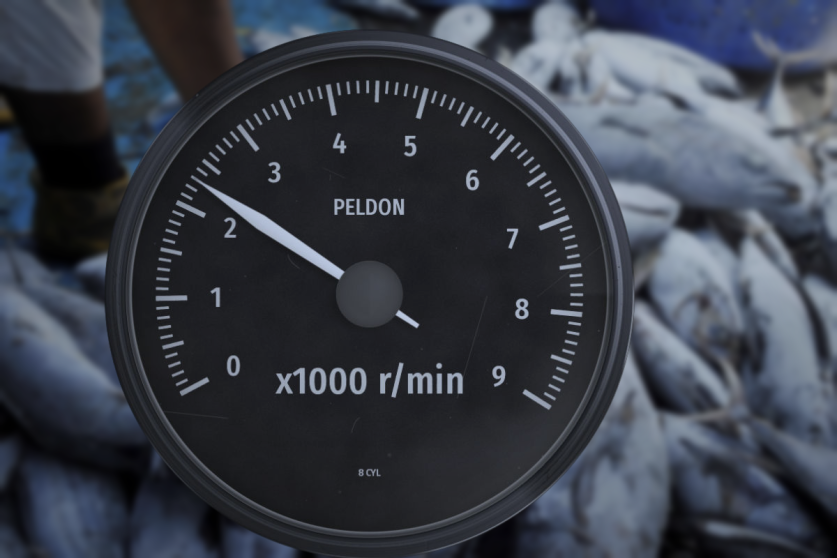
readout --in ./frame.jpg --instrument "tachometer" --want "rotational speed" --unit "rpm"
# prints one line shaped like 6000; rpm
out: 2300; rpm
